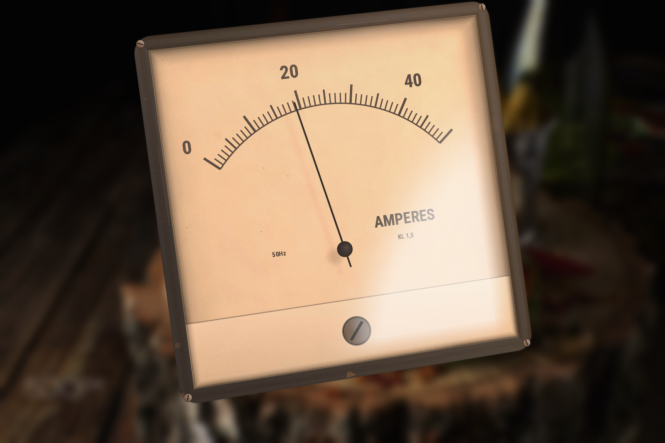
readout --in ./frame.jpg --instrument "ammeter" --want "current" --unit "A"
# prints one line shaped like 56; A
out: 19; A
